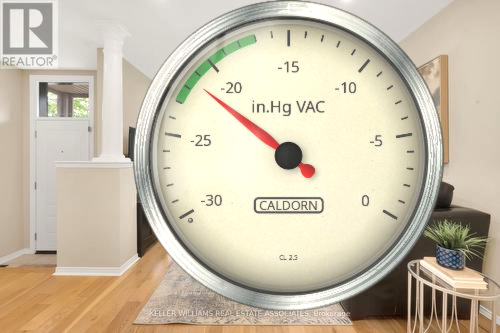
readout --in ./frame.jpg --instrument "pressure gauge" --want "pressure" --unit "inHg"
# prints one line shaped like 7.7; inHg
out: -21.5; inHg
